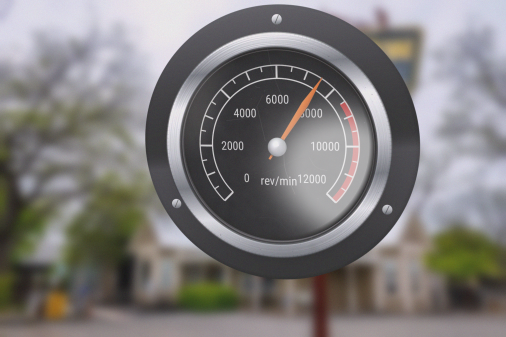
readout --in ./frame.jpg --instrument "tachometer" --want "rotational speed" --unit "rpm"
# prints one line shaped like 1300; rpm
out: 7500; rpm
